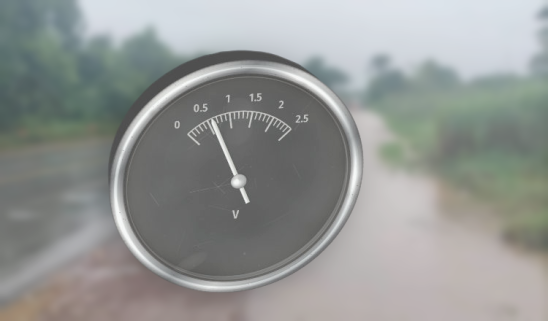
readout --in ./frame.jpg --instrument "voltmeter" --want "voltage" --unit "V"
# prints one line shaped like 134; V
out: 0.6; V
